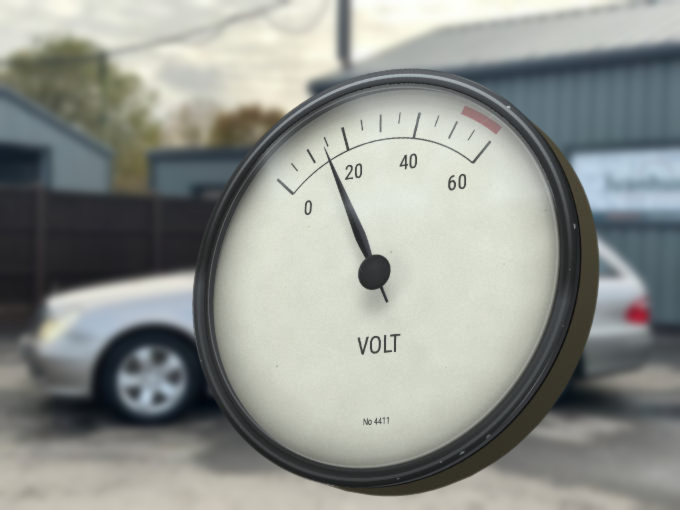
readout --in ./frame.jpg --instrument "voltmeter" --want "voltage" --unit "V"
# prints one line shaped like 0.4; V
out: 15; V
